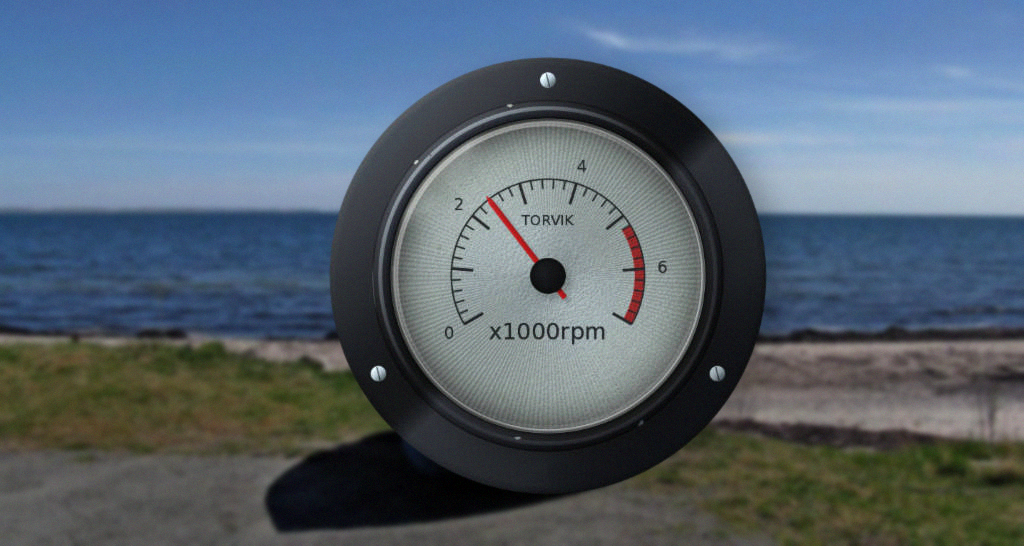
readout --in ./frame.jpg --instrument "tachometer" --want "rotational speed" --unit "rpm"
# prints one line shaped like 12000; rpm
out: 2400; rpm
